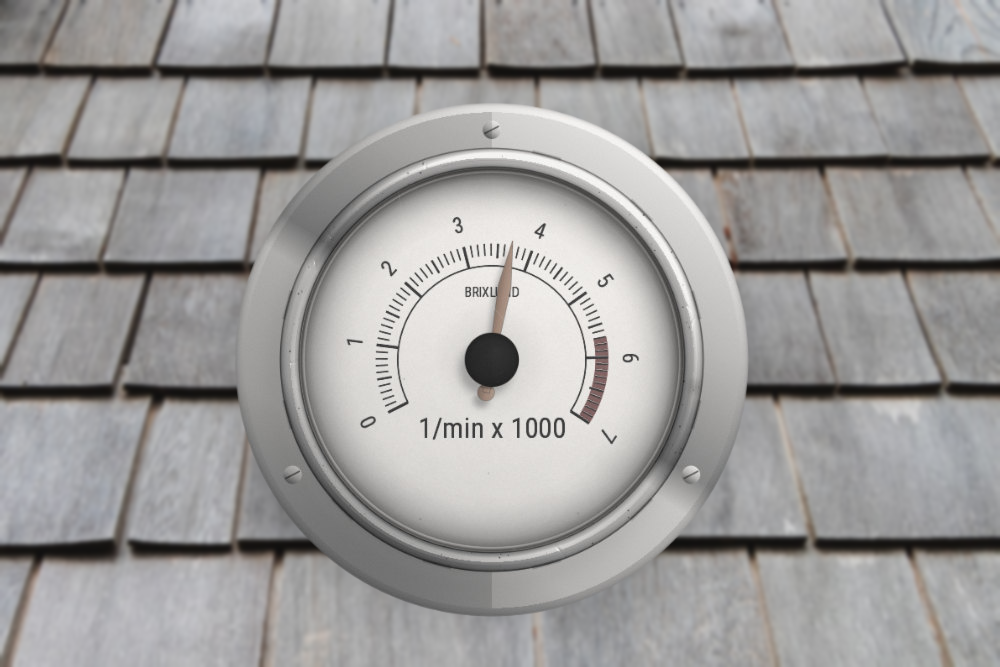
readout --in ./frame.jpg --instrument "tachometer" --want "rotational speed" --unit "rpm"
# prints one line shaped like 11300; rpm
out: 3700; rpm
